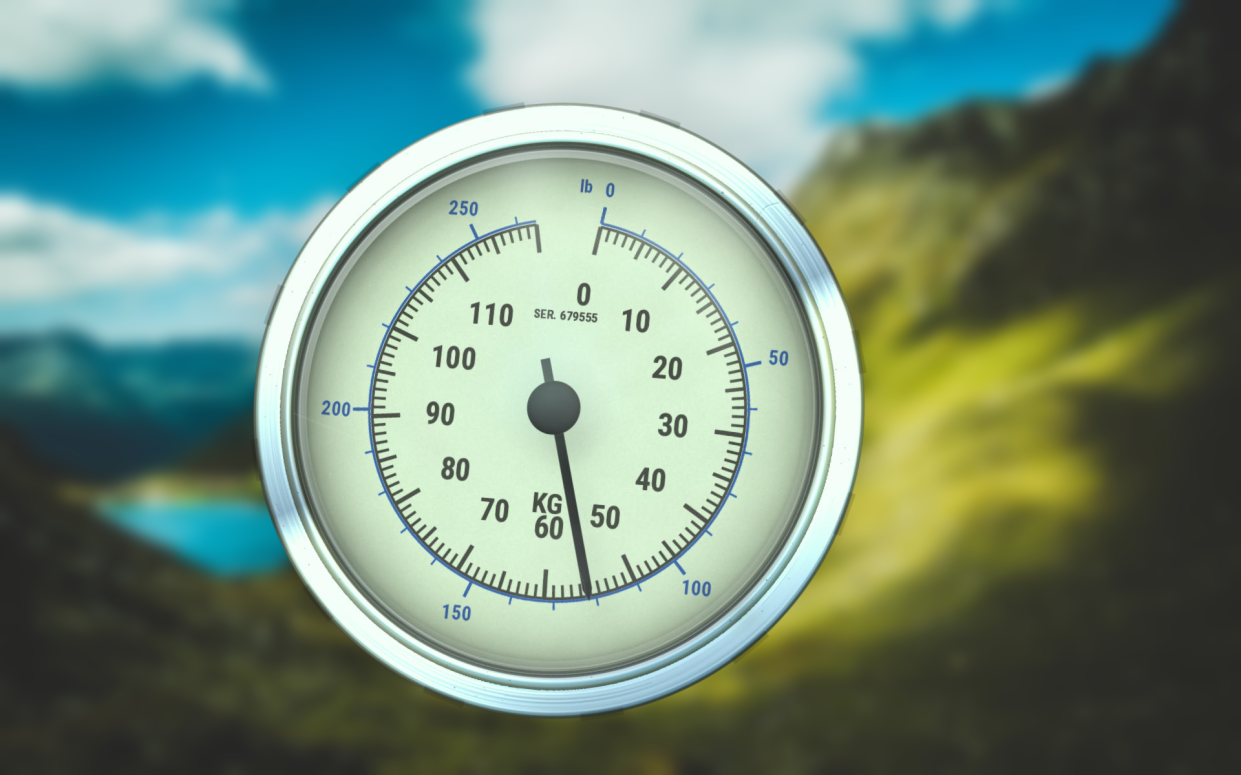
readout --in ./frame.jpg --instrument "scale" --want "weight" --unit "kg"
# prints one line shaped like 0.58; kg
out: 55; kg
